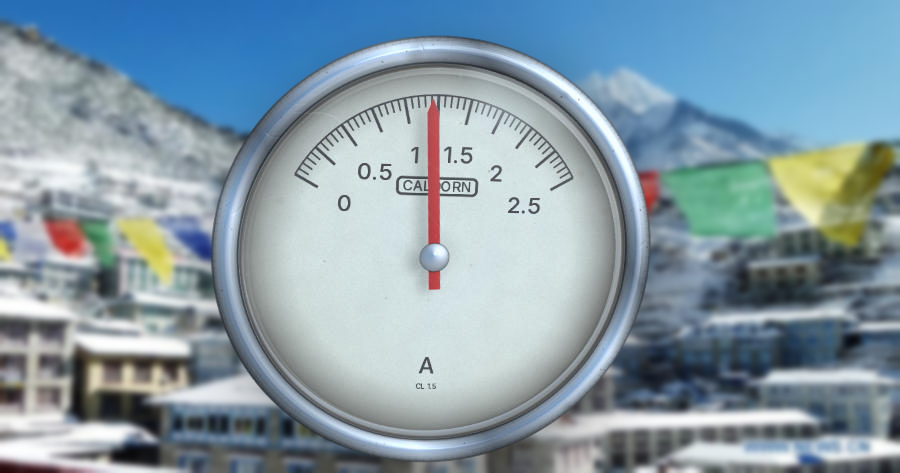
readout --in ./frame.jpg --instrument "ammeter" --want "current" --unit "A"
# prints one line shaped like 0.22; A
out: 1.2; A
